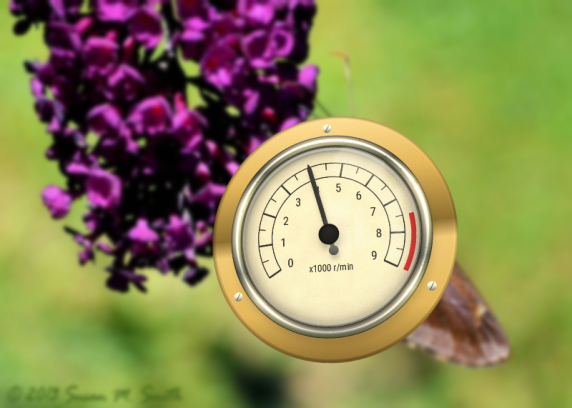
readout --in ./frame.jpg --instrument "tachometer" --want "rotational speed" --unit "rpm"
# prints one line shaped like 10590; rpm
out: 4000; rpm
